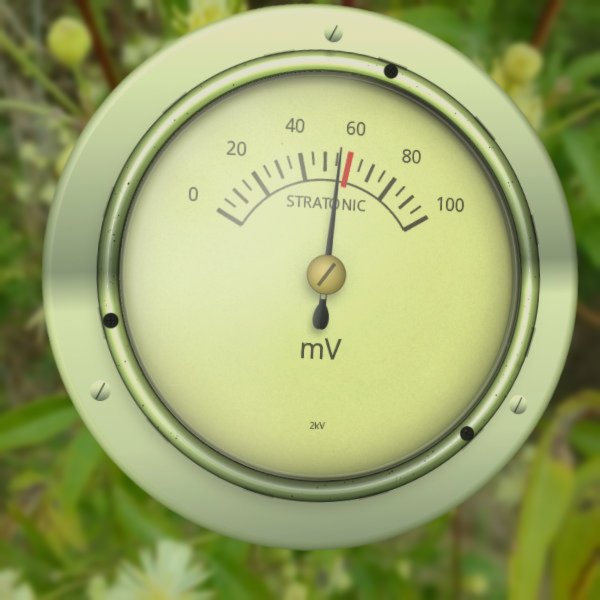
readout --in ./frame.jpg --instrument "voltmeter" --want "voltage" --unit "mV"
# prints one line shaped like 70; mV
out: 55; mV
